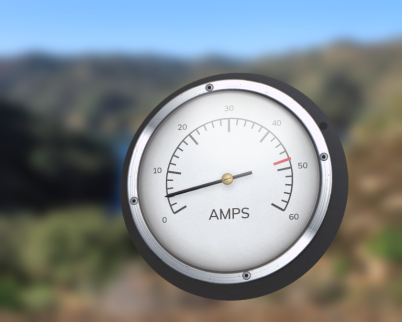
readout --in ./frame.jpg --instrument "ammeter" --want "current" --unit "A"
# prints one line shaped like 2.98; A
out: 4; A
